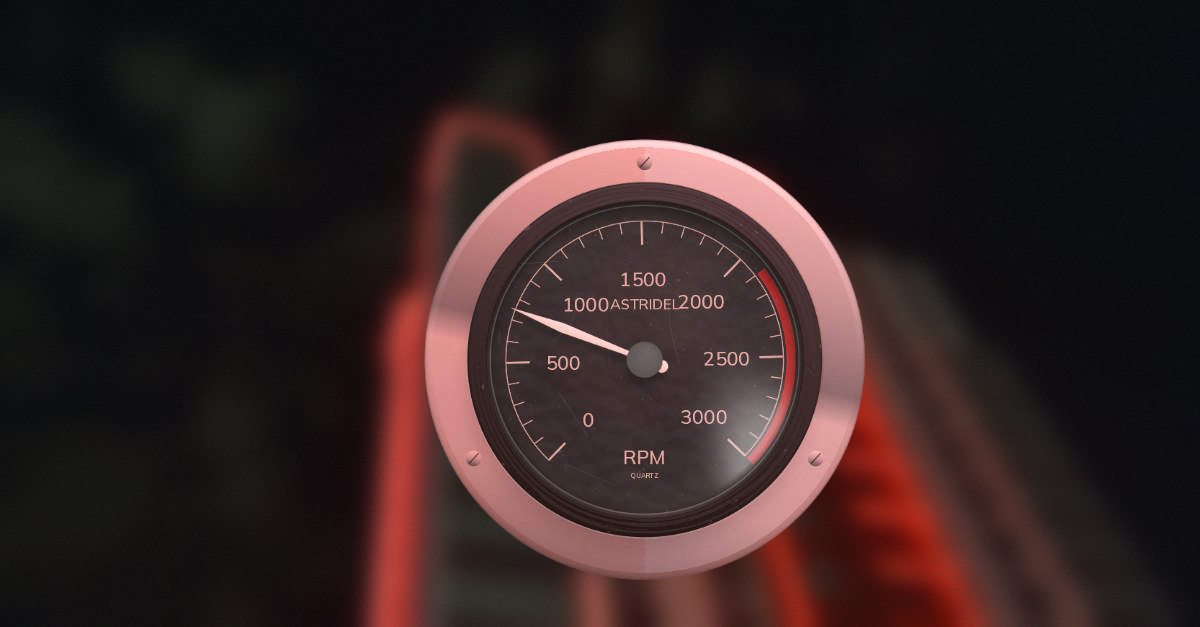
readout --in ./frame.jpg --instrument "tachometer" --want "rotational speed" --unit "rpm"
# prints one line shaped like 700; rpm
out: 750; rpm
